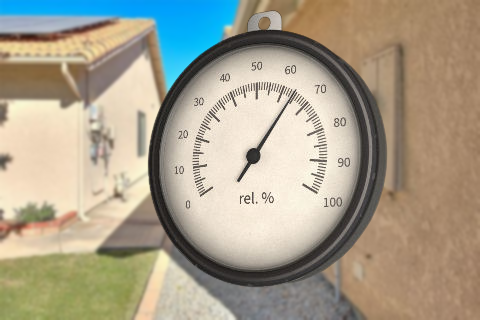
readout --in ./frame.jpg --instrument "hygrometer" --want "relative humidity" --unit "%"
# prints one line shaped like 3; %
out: 65; %
